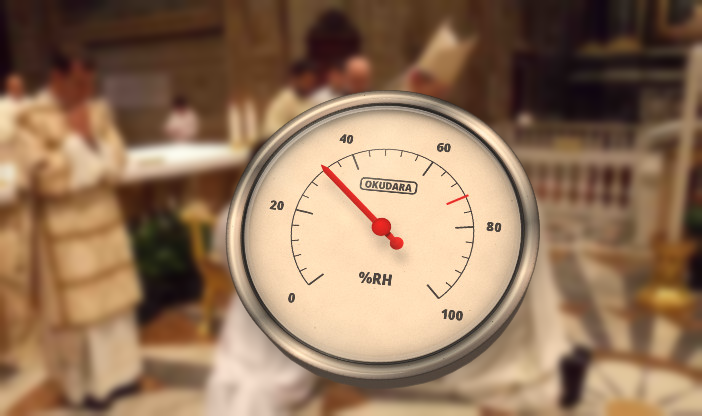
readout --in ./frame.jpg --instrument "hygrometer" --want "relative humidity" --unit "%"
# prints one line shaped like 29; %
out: 32; %
